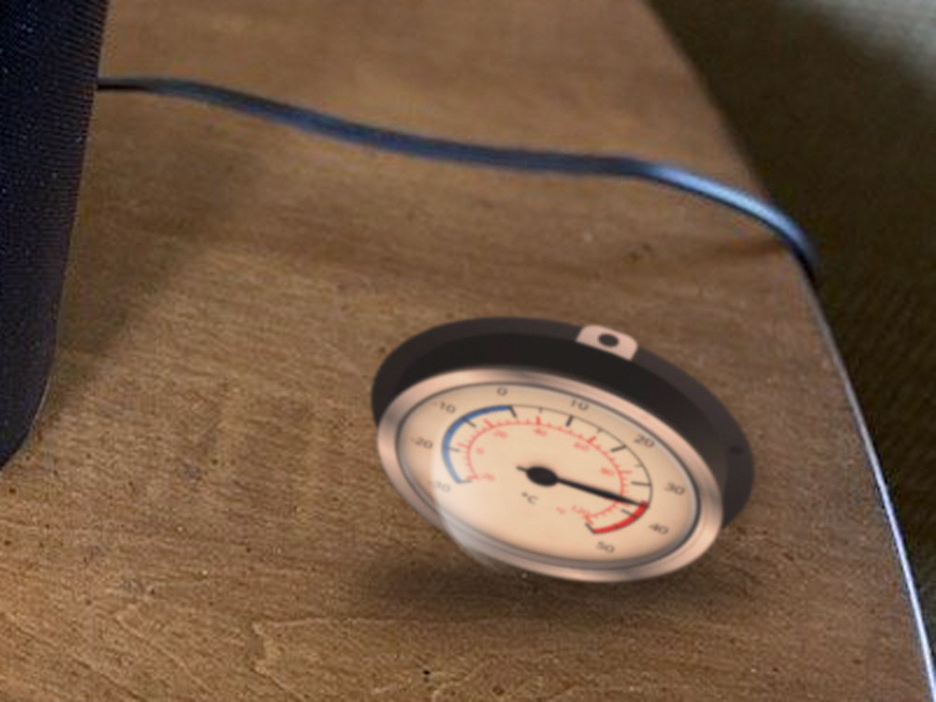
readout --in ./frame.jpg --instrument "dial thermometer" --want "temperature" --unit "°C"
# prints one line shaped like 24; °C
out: 35; °C
